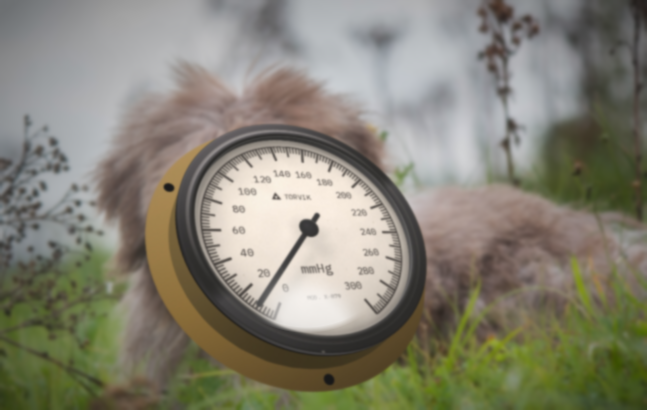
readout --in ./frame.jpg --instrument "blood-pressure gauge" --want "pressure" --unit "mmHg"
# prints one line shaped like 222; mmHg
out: 10; mmHg
